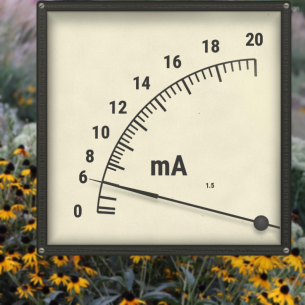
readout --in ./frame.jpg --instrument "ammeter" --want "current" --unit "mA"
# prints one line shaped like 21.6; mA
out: 6; mA
